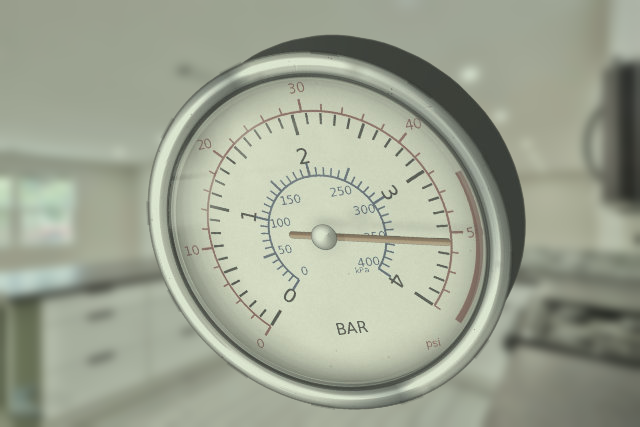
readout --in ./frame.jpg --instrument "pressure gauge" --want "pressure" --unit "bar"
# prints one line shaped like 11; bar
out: 3.5; bar
